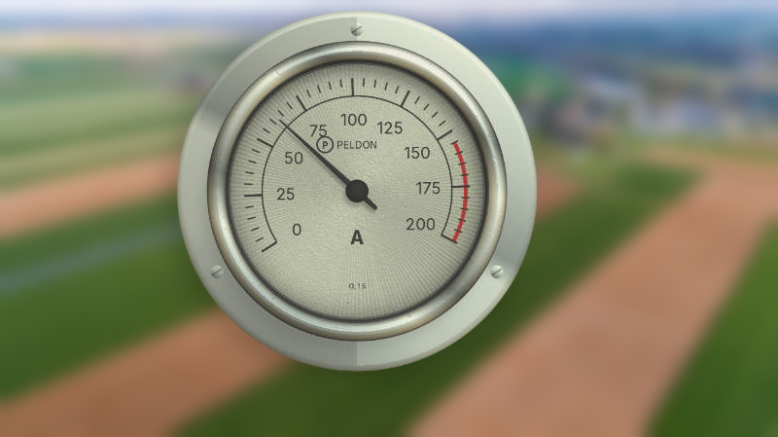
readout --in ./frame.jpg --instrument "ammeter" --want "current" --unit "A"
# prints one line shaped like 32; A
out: 62.5; A
